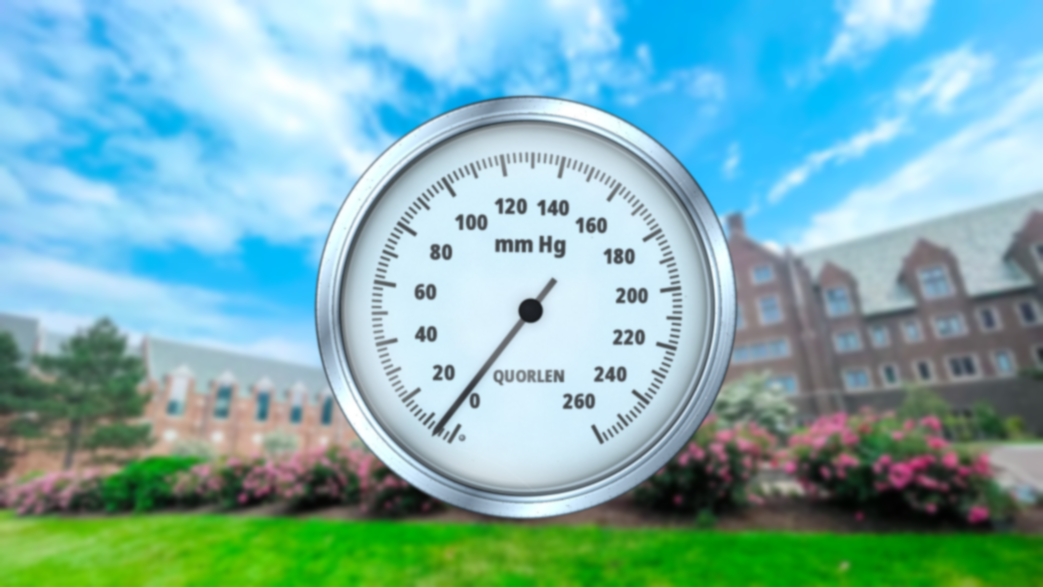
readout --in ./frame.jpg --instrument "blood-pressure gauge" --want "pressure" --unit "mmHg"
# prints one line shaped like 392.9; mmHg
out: 6; mmHg
